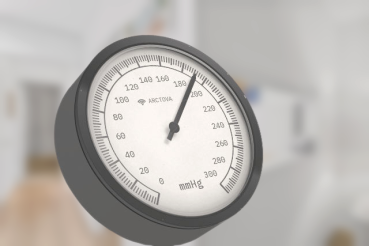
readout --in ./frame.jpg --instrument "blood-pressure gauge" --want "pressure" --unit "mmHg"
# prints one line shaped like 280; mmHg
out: 190; mmHg
